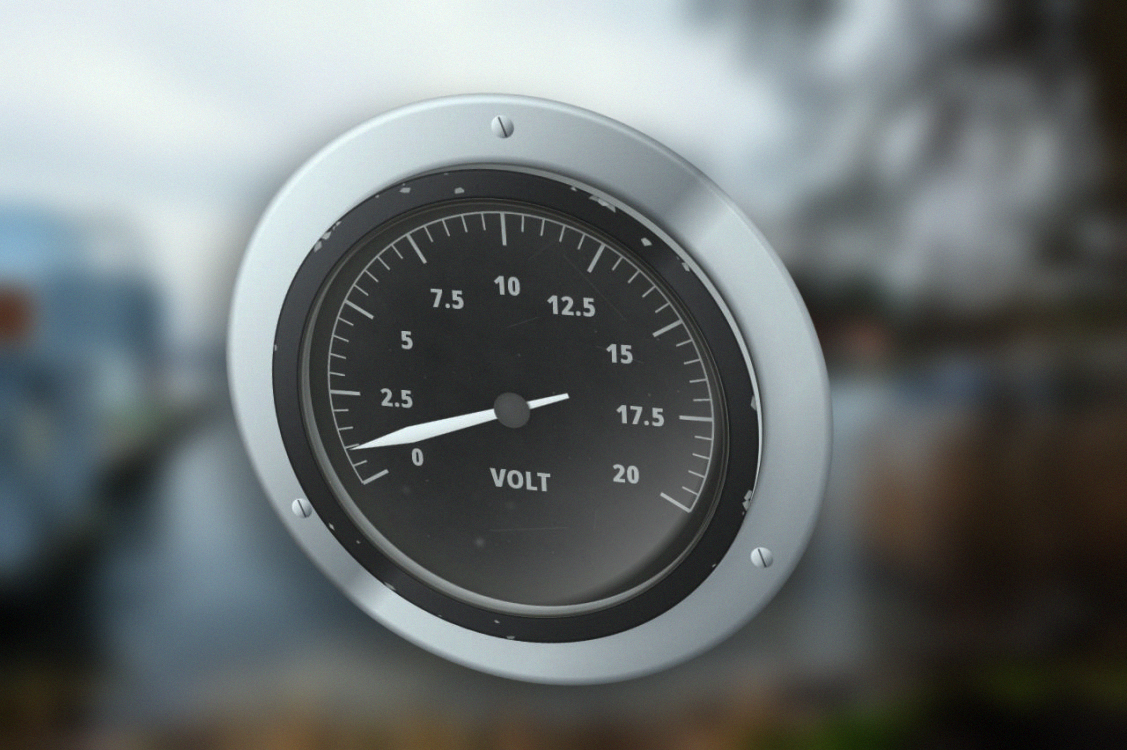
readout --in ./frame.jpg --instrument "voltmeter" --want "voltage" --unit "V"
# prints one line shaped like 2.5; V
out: 1; V
